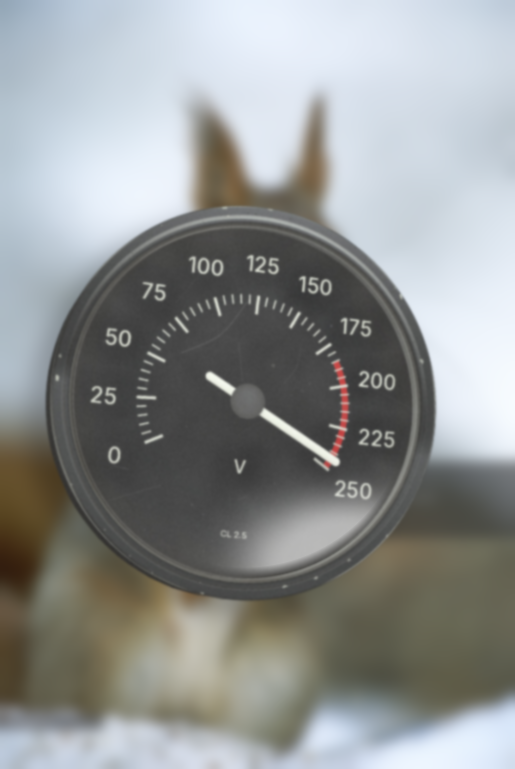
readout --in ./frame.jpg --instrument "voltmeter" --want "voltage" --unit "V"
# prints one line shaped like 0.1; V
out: 245; V
